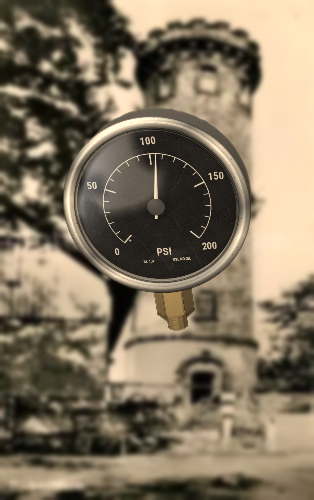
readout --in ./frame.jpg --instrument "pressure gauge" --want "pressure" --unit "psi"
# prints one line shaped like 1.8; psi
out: 105; psi
